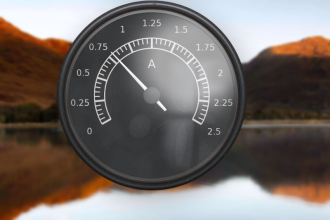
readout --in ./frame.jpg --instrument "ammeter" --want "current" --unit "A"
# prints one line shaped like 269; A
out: 0.8; A
